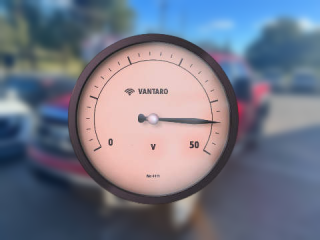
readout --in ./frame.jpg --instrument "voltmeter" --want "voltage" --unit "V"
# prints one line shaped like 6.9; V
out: 44; V
